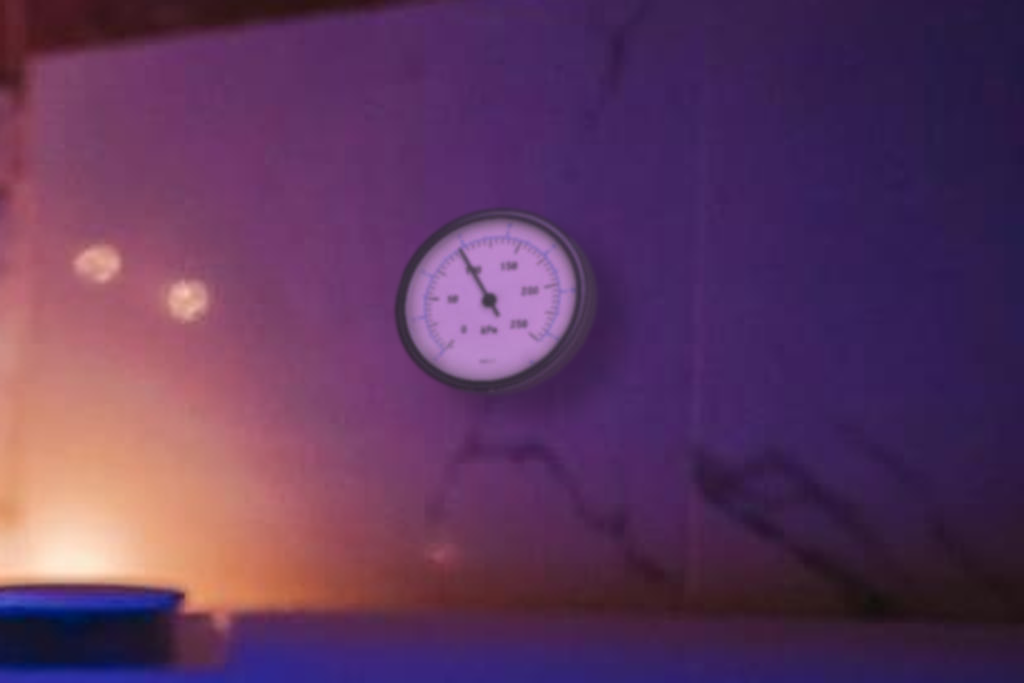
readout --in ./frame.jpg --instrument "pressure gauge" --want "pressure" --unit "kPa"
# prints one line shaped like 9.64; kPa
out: 100; kPa
